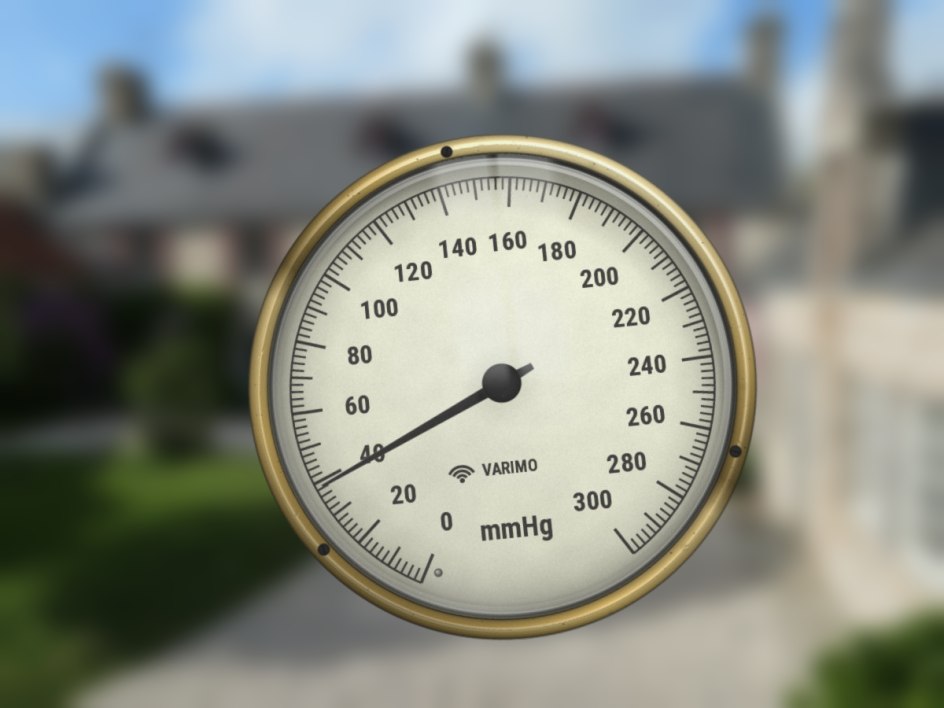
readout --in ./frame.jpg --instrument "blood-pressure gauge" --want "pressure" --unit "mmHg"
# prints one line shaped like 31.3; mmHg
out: 38; mmHg
